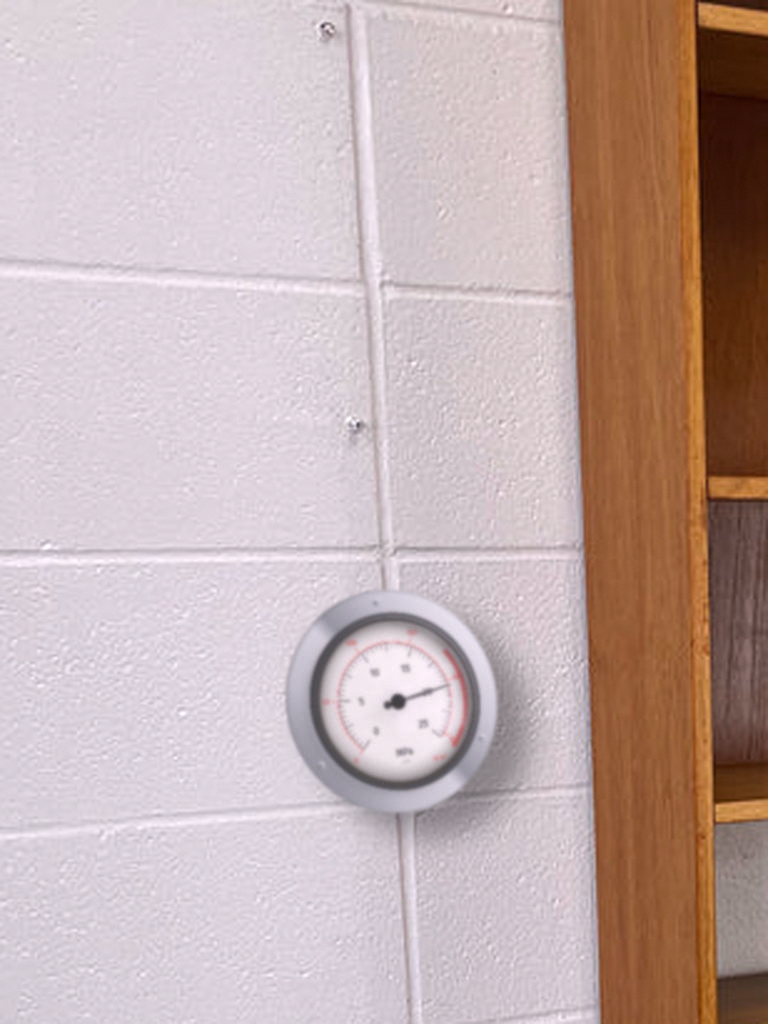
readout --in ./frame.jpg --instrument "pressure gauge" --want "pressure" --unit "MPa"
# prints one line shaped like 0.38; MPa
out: 20; MPa
